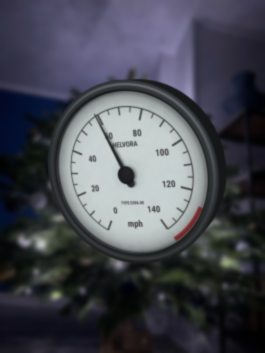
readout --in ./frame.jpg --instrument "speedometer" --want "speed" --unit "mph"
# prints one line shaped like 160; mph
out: 60; mph
